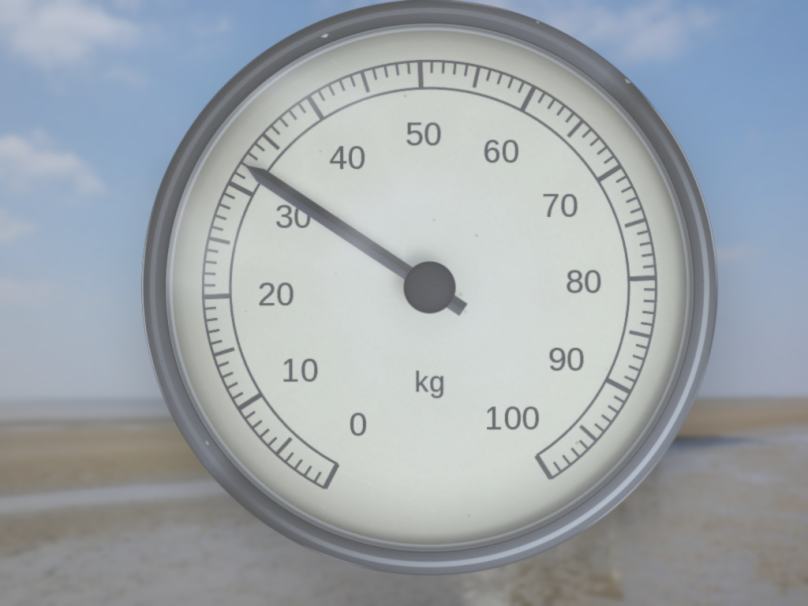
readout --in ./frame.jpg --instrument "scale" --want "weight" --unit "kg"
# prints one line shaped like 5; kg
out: 32; kg
